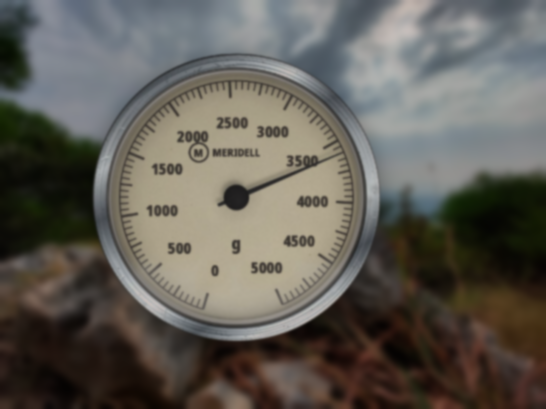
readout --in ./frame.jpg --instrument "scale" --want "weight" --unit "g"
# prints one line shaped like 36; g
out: 3600; g
